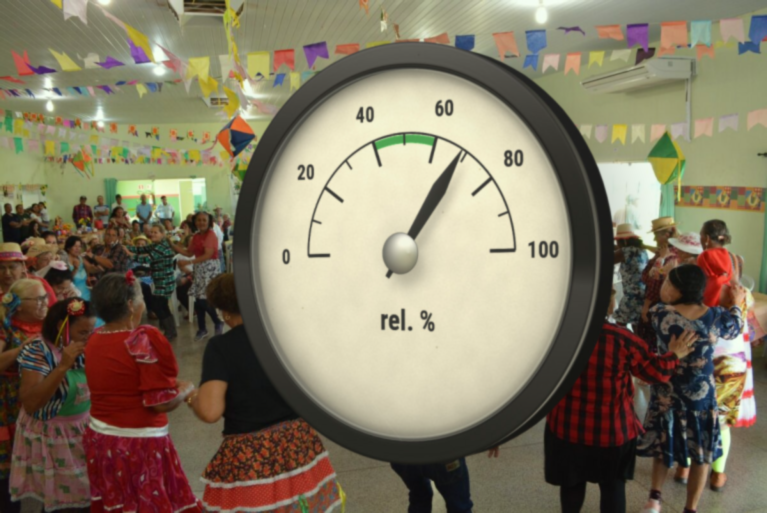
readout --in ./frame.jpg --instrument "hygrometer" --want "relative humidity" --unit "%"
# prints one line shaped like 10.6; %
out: 70; %
